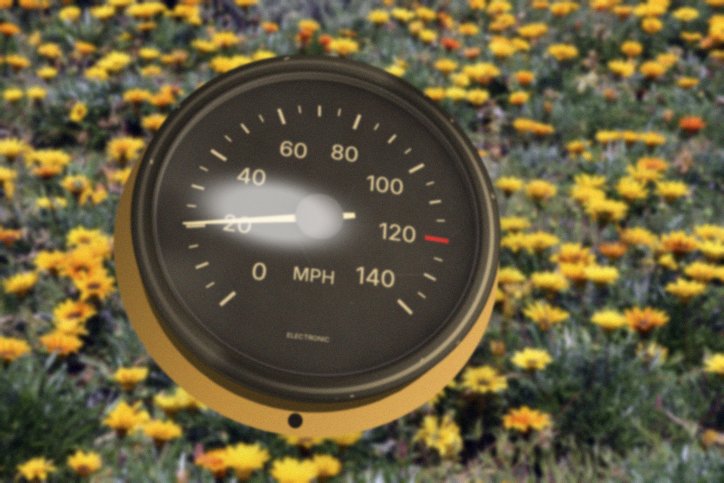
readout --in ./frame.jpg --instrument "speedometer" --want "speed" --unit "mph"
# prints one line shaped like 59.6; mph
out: 20; mph
